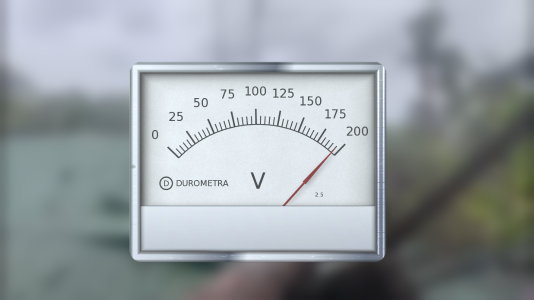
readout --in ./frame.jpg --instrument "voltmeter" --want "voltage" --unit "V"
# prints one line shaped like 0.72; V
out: 195; V
